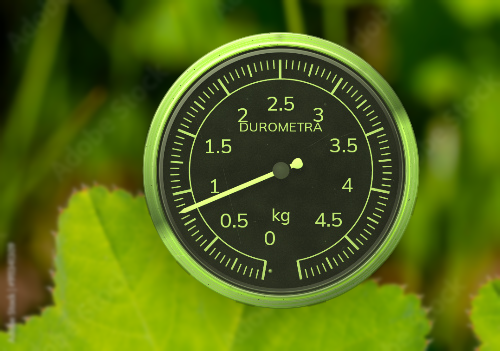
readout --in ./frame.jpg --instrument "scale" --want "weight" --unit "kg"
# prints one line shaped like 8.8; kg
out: 0.85; kg
